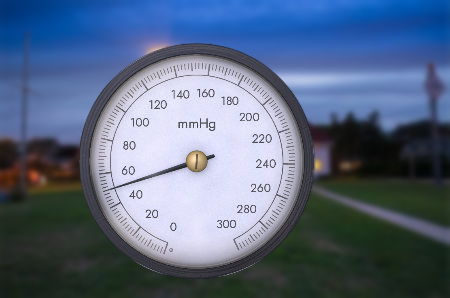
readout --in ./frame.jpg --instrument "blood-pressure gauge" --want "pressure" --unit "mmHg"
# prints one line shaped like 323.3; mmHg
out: 50; mmHg
